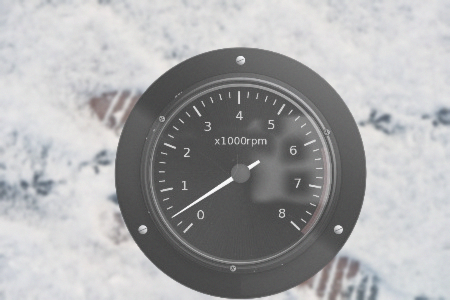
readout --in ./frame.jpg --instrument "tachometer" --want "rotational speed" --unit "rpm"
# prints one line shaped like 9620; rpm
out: 400; rpm
